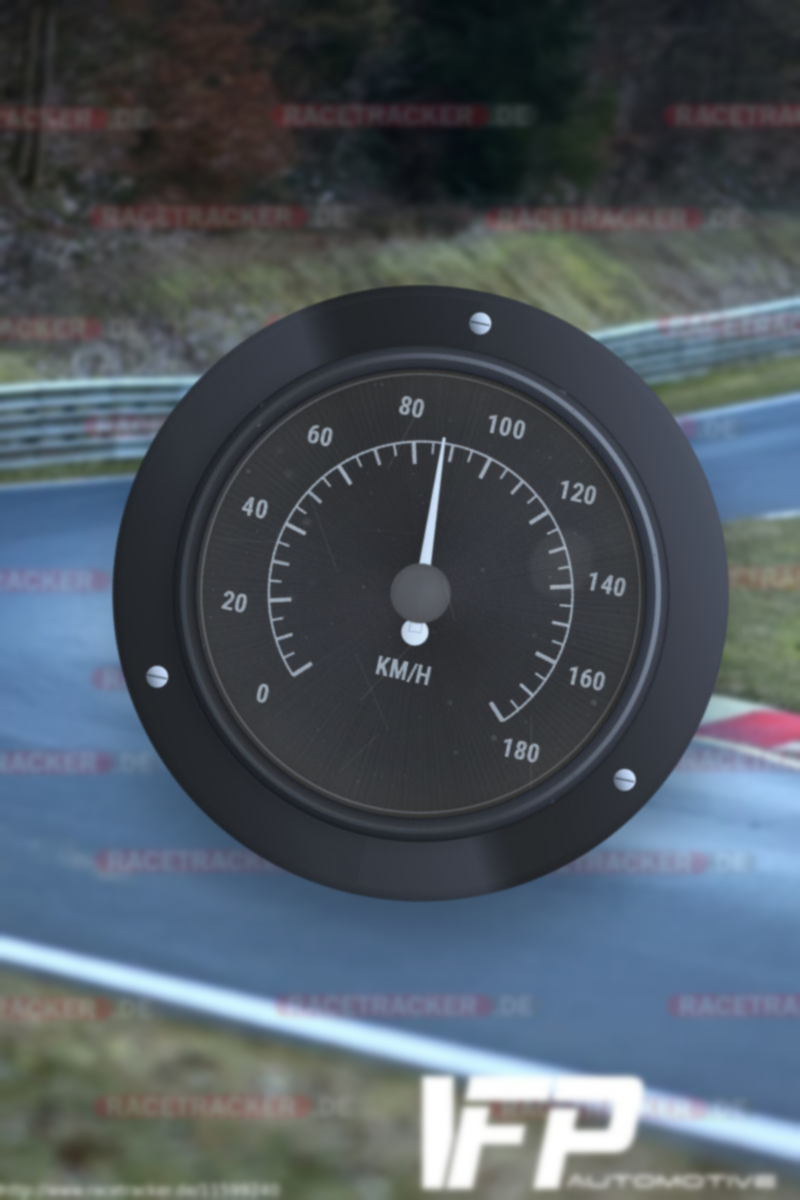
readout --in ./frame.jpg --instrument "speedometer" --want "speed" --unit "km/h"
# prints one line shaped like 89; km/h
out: 87.5; km/h
